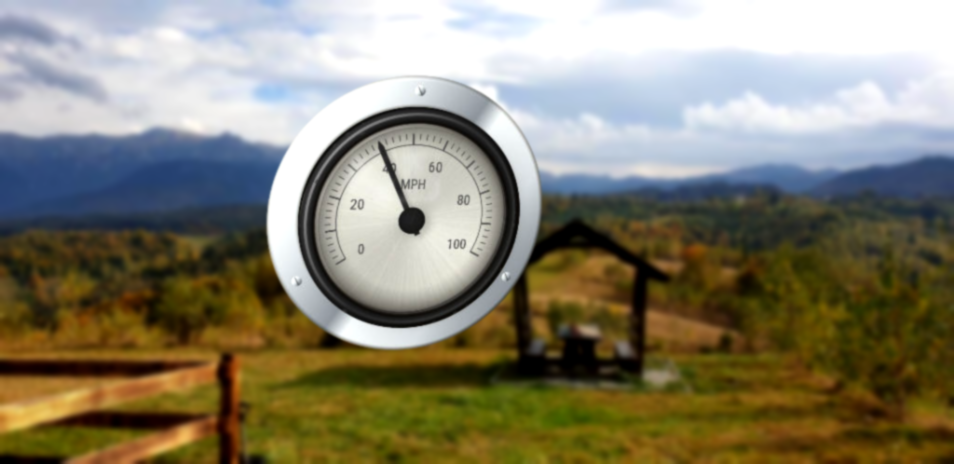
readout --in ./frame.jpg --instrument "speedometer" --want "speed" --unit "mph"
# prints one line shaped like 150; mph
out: 40; mph
